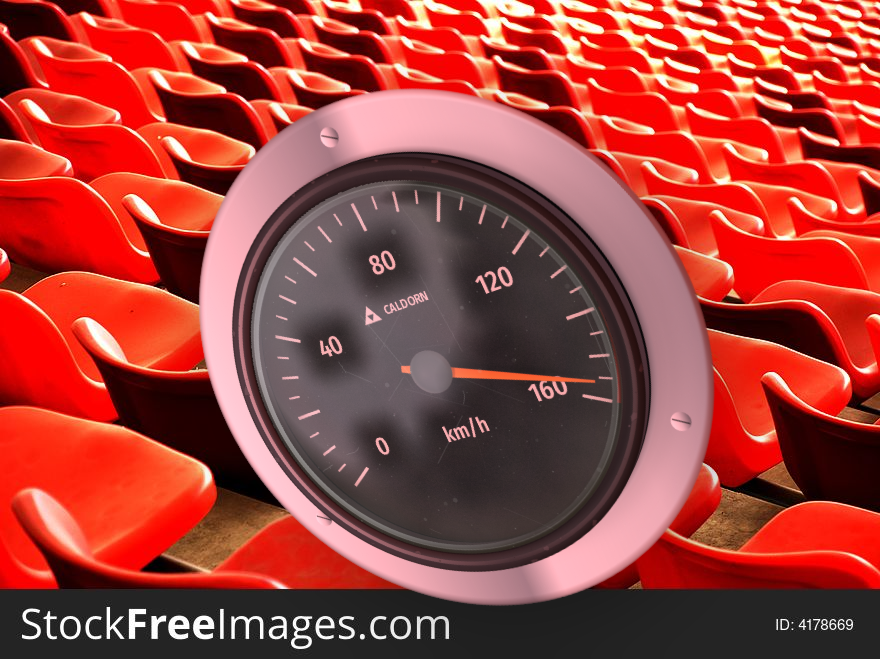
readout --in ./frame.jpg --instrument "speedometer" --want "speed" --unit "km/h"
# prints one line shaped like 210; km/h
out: 155; km/h
